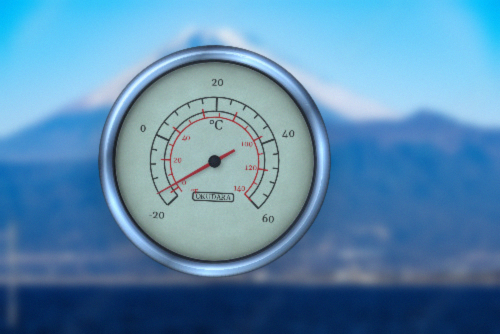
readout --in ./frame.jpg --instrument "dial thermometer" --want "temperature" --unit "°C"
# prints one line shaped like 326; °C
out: -16; °C
